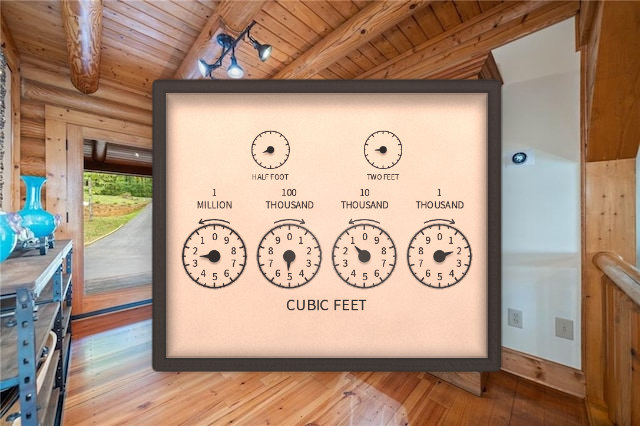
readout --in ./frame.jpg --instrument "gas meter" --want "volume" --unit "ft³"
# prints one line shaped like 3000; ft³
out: 251200; ft³
